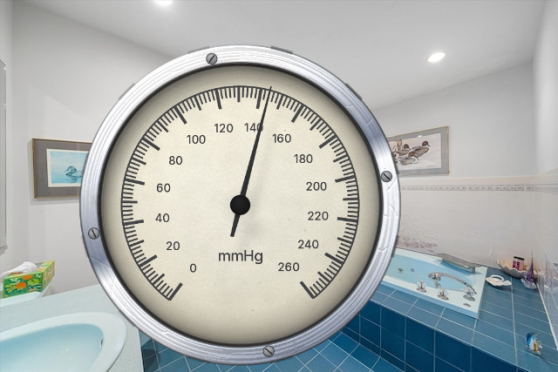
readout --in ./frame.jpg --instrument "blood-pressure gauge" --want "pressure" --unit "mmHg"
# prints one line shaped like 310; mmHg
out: 144; mmHg
